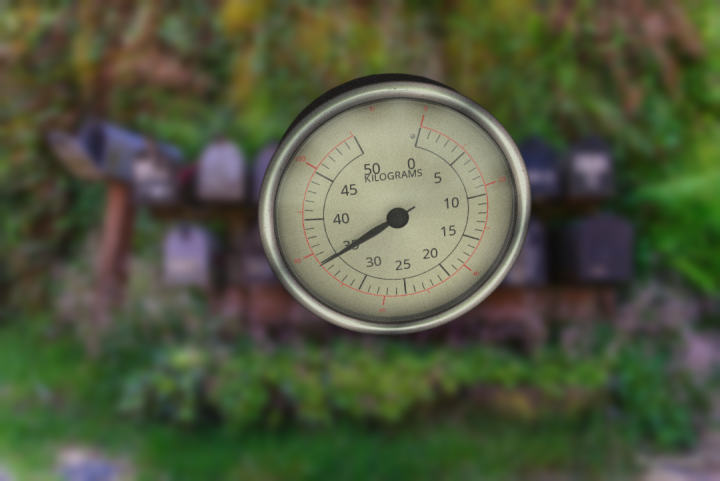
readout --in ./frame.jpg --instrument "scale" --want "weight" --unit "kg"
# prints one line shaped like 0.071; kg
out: 35; kg
